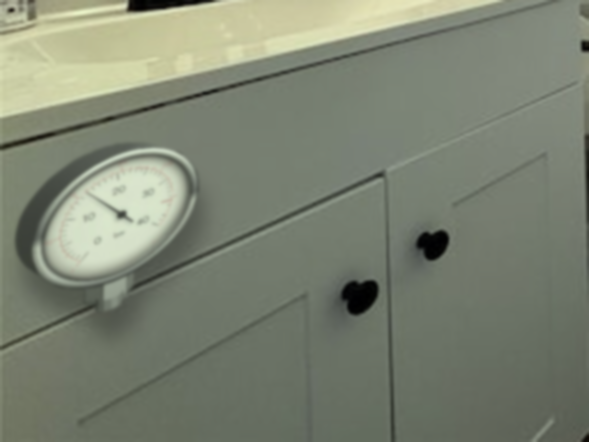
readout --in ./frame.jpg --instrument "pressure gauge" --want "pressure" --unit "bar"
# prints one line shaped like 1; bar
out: 15; bar
